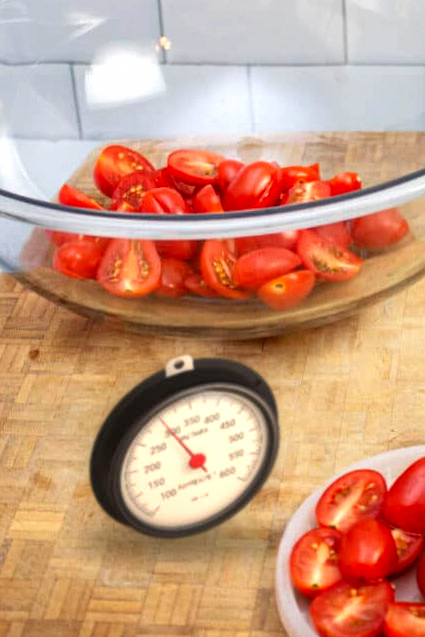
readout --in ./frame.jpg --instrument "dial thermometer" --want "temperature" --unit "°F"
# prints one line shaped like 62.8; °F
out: 300; °F
